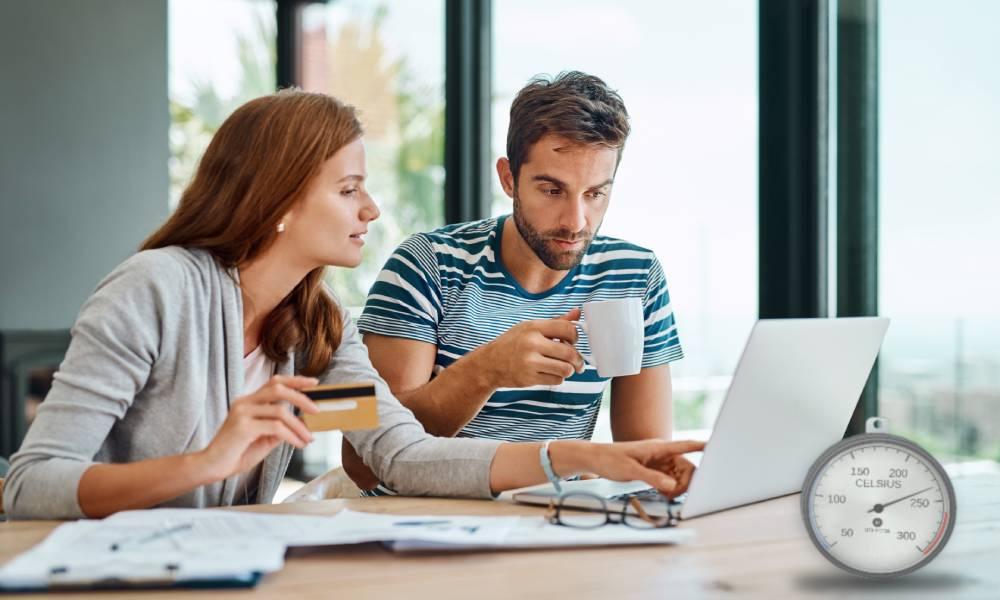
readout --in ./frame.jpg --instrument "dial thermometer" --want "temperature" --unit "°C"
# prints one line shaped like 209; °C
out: 235; °C
